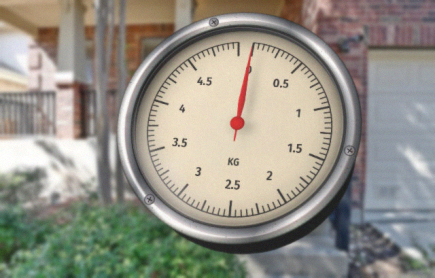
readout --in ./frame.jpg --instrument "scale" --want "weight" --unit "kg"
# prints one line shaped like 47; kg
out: 0; kg
